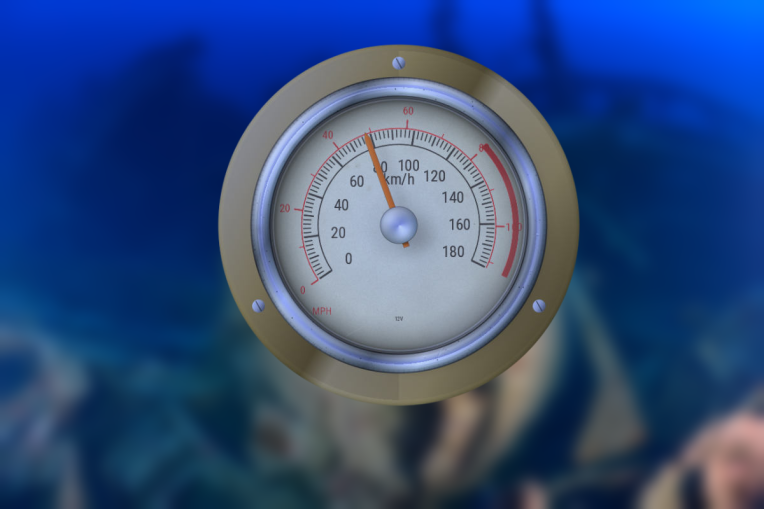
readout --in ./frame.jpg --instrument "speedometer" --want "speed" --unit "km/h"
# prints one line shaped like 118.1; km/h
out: 78; km/h
